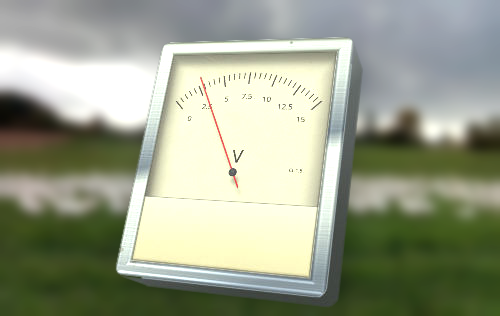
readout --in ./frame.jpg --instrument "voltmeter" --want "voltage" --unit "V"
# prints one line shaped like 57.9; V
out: 3; V
